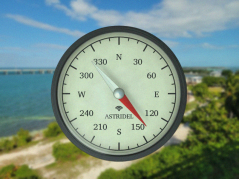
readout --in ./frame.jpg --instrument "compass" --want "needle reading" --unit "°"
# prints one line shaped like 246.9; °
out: 140; °
